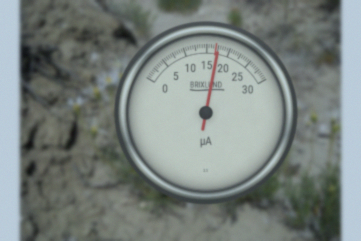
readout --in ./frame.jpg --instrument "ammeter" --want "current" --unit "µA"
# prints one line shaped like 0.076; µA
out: 17.5; µA
